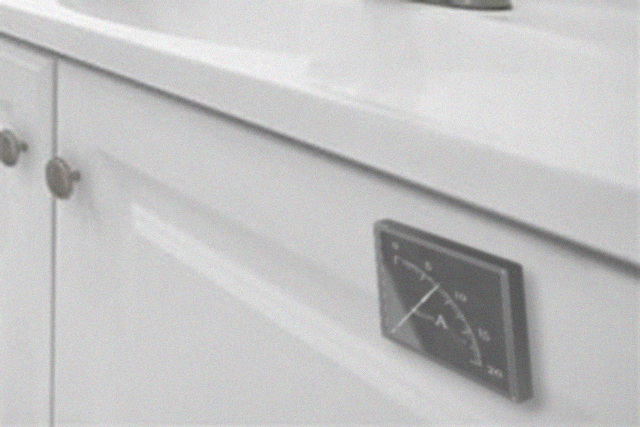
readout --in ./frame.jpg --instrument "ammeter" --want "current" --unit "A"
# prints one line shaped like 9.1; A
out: 7.5; A
